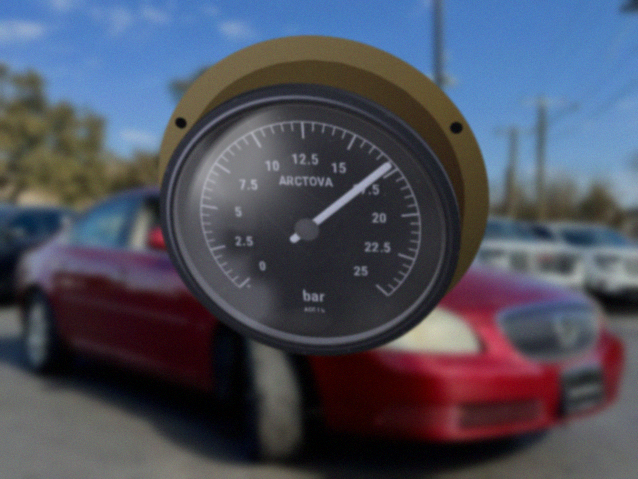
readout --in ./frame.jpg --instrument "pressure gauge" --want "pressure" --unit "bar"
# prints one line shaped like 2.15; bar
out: 17; bar
